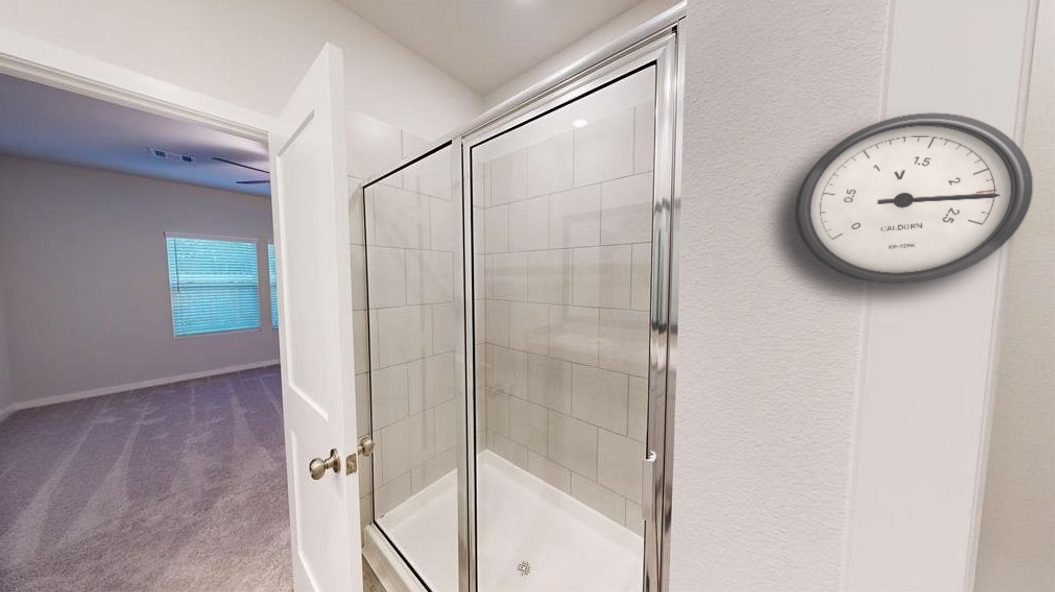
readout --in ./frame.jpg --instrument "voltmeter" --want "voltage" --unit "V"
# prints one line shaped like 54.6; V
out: 2.25; V
